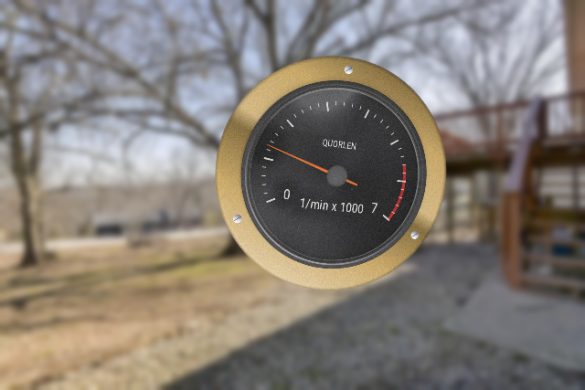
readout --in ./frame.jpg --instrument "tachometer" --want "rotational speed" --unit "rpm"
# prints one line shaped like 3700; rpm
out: 1300; rpm
